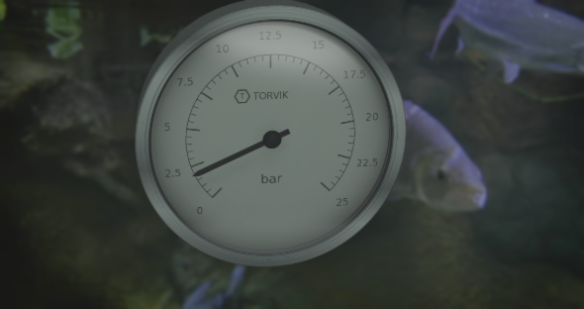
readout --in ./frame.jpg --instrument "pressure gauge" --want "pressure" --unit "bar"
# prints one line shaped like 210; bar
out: 2; bar
